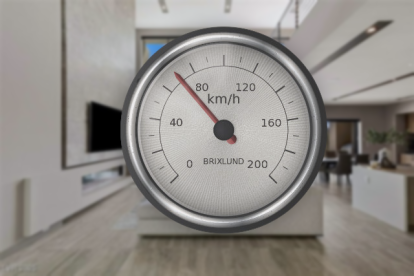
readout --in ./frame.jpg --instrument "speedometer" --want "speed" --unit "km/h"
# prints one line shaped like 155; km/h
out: 70; km/h
